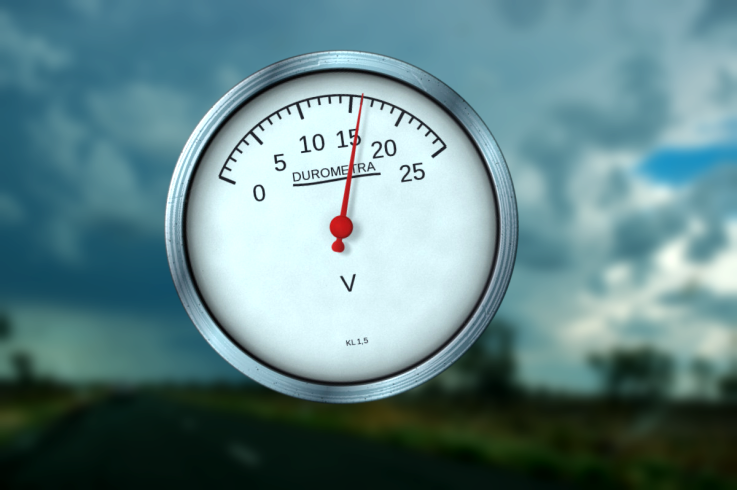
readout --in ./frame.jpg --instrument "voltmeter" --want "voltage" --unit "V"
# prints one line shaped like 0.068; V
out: 16; V
